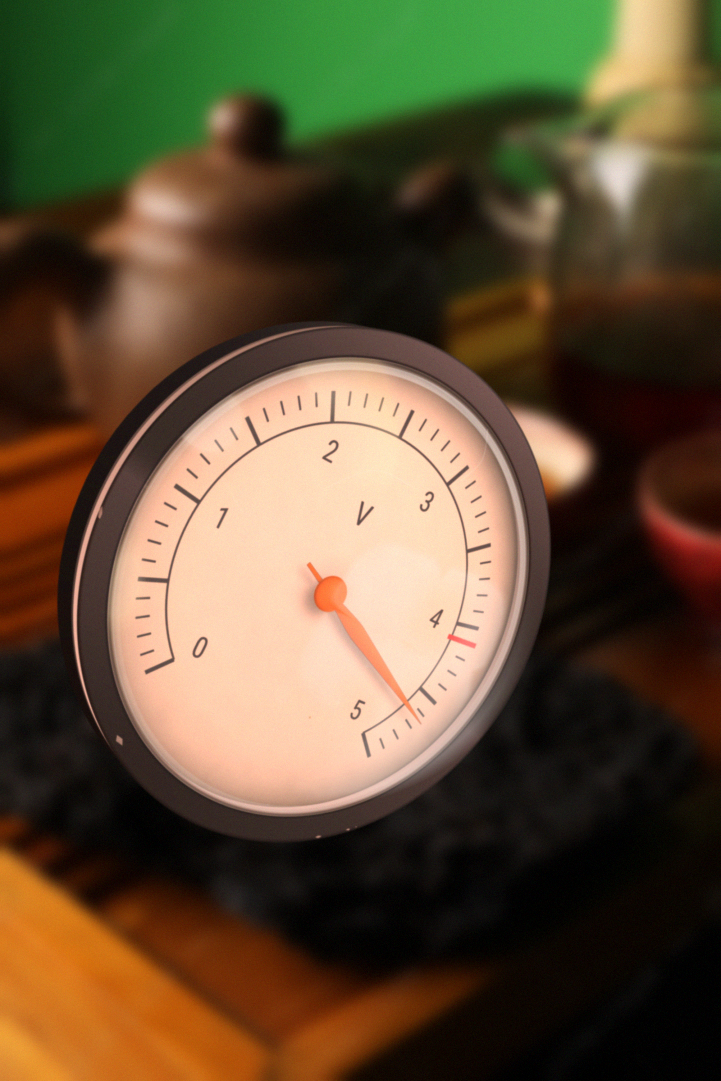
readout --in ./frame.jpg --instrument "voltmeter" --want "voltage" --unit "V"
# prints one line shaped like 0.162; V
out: 4.65; V
